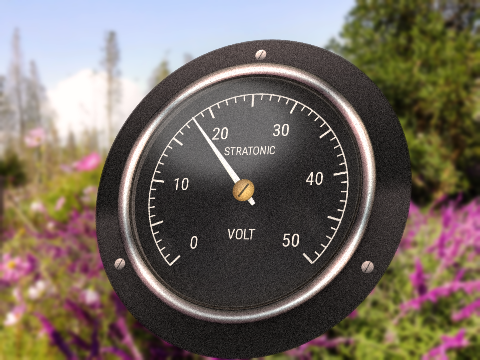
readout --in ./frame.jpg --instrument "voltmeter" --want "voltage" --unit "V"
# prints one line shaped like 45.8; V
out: 18; V
